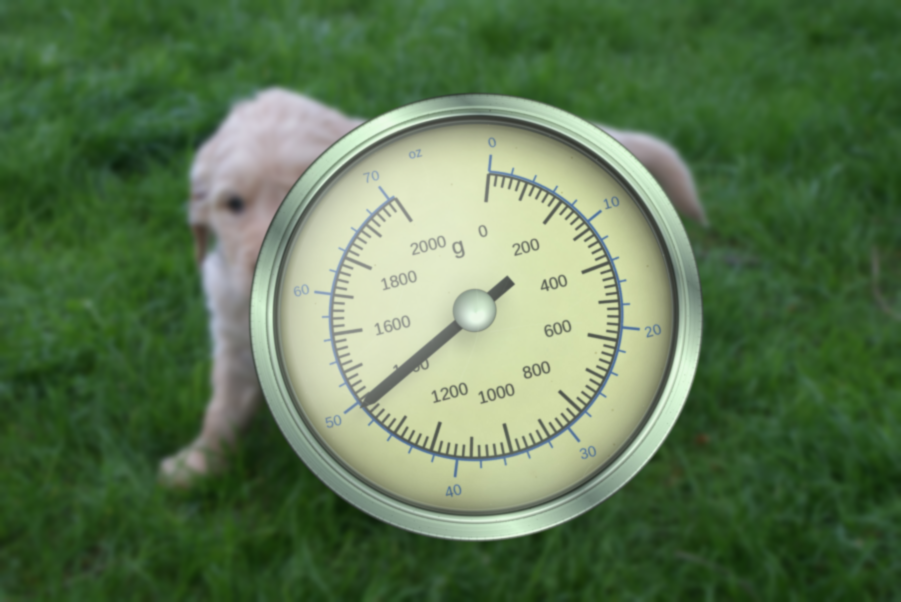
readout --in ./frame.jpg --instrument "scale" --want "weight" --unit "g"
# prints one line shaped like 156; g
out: 1400; g
